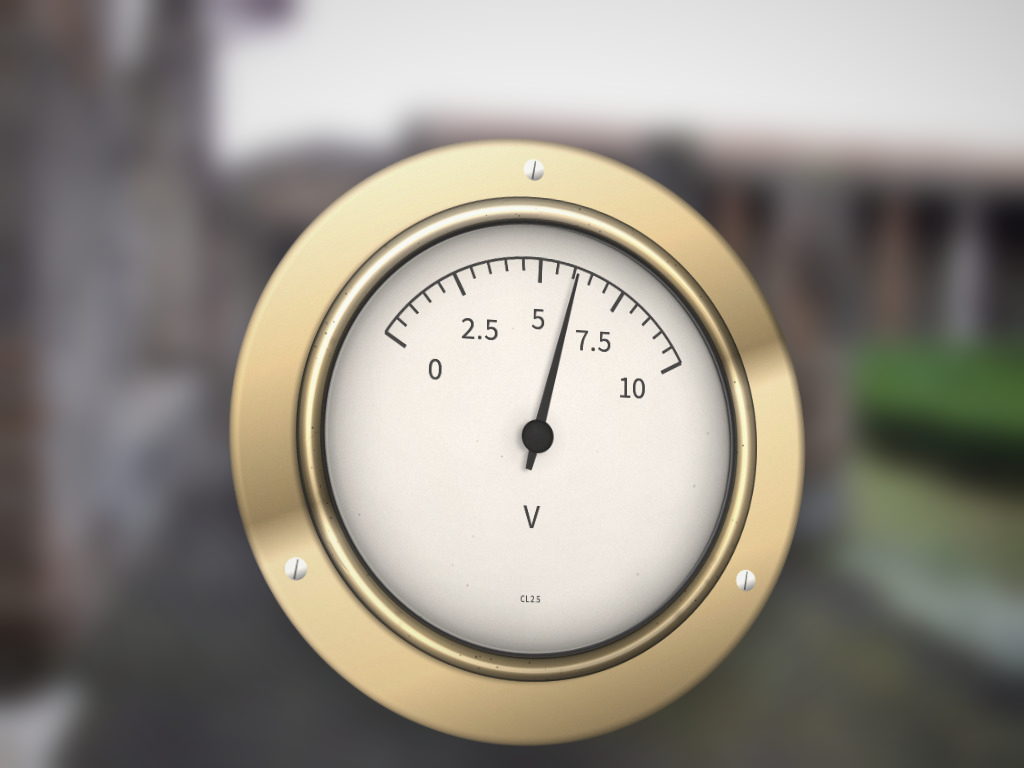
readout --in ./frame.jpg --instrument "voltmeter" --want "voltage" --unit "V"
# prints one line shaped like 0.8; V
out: 6; V
